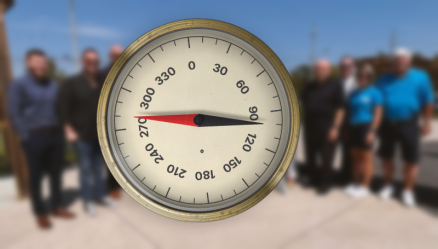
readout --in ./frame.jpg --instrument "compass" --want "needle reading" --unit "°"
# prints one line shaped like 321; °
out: 280; °
